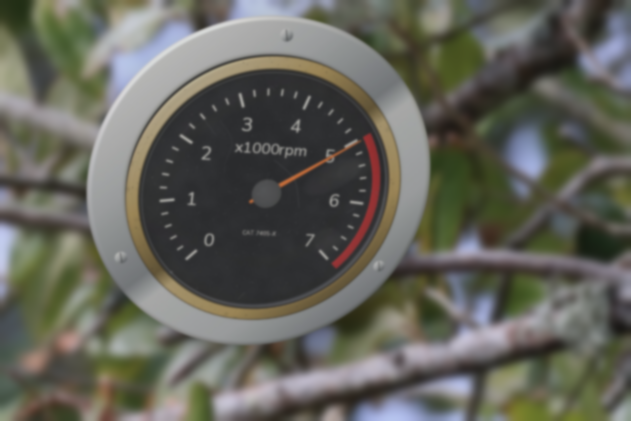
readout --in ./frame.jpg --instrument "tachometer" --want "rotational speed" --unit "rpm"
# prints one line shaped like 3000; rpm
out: 5000; rpm
